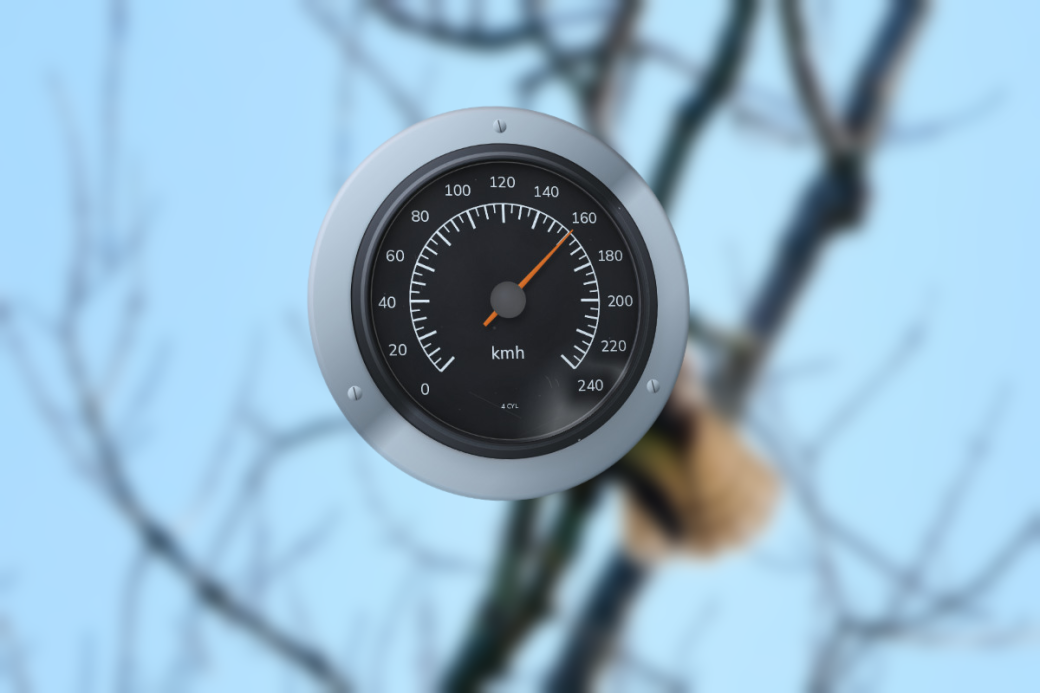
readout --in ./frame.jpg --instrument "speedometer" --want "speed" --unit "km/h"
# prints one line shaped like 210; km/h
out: 160; km/h
